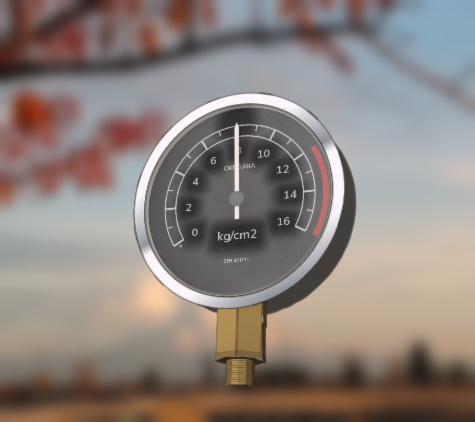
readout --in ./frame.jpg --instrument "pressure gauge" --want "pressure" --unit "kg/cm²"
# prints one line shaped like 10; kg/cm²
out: 8; kg/cm²
